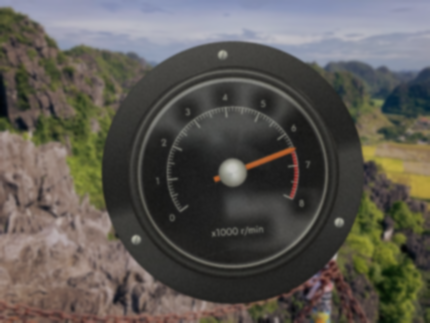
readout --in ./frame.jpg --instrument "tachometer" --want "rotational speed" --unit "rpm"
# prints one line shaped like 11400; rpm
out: 6500; rpm
